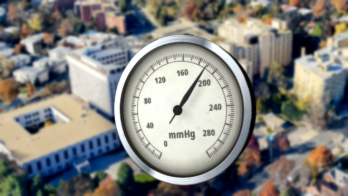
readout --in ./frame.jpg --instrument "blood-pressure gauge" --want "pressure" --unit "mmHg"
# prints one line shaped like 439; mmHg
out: 190; mmHg
